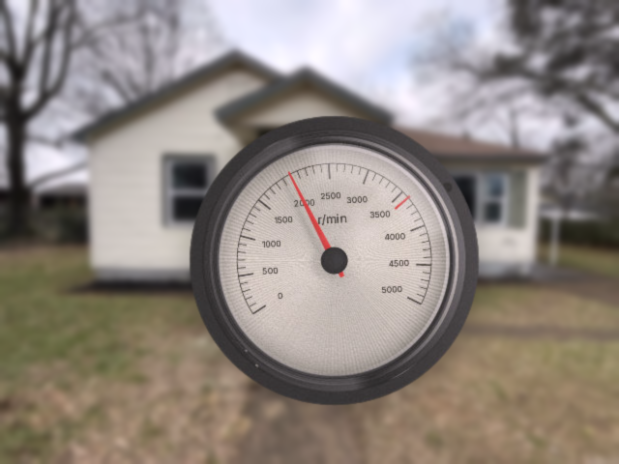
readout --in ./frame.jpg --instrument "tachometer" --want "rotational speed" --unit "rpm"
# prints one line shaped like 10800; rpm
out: 2000; rpm
